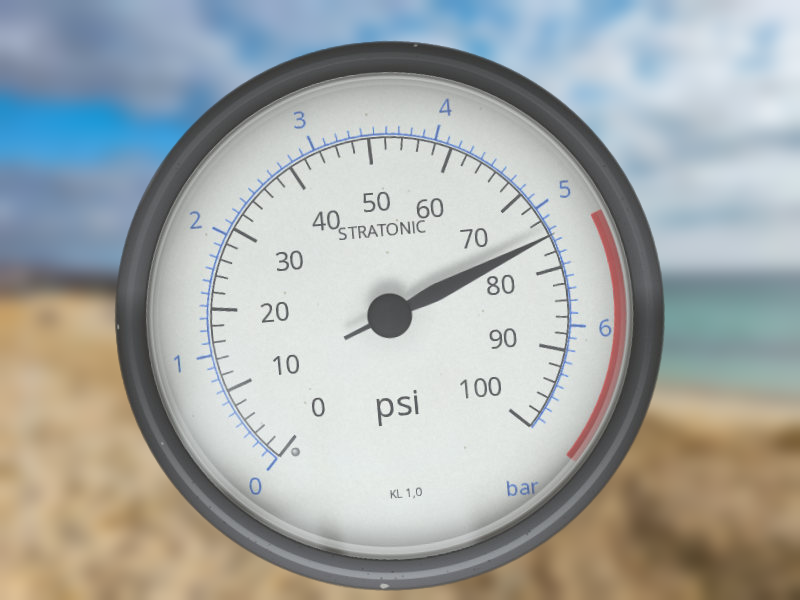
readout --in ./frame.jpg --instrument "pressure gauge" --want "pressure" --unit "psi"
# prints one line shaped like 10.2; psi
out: 76; psi
